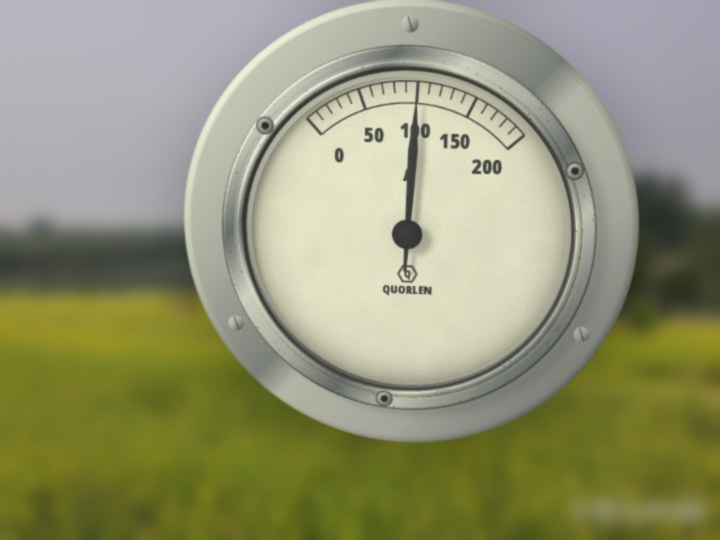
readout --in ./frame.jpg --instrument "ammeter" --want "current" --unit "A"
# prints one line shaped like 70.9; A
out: 100; A
